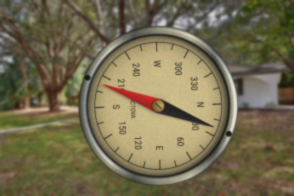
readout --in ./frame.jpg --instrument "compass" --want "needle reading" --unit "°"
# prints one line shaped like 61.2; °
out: 202.5; °
